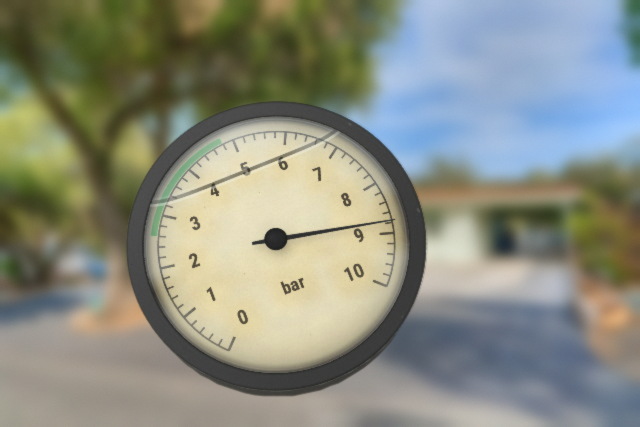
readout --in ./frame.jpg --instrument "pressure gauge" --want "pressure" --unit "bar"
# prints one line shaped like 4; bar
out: 8.8; bar
